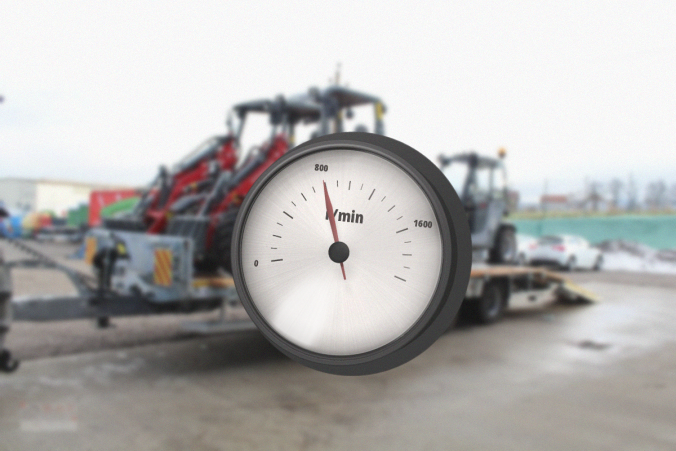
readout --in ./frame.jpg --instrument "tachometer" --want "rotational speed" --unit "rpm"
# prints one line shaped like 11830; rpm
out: 800; rpm
